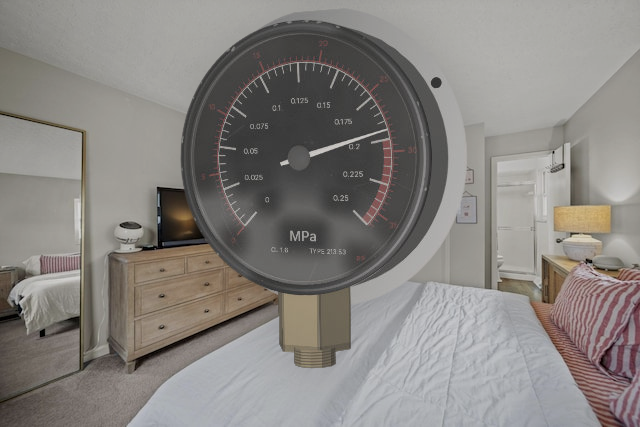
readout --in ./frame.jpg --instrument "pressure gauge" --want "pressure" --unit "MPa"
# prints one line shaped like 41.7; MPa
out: 0.195; MPa
